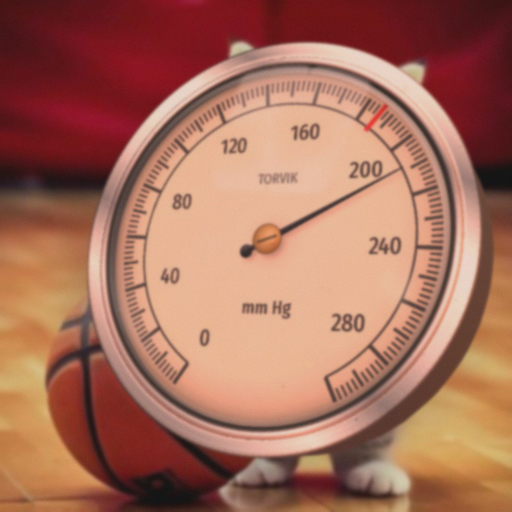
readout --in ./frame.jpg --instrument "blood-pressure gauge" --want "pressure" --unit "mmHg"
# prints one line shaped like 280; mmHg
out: 210; mmHg
